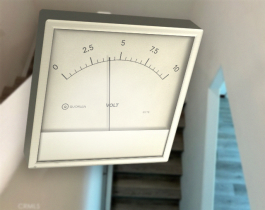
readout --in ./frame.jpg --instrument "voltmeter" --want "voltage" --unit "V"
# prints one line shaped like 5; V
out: 4; V
